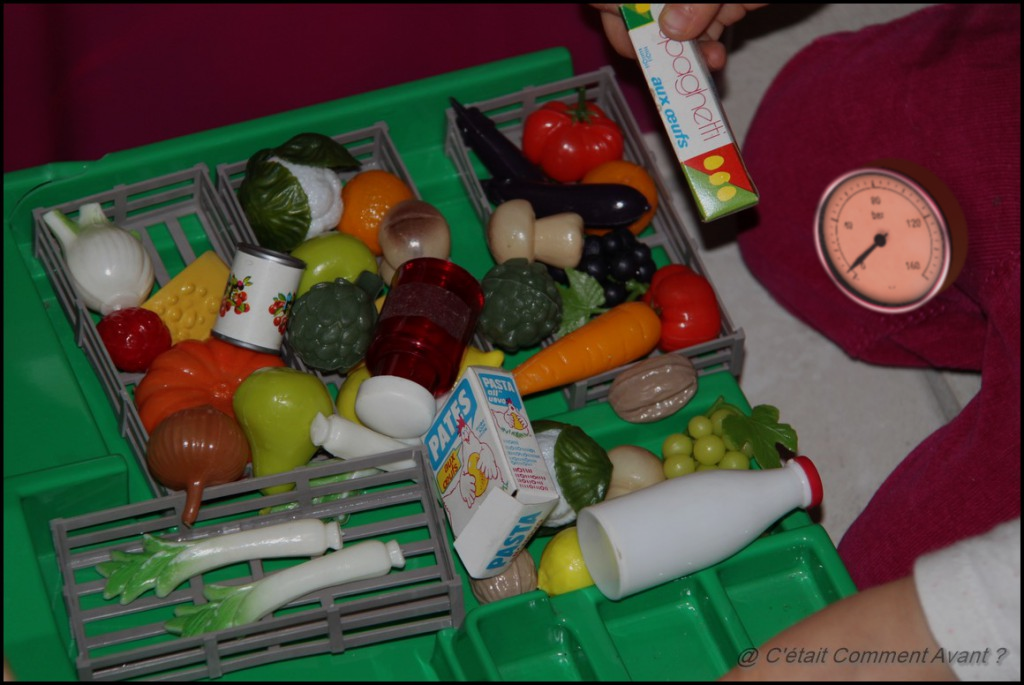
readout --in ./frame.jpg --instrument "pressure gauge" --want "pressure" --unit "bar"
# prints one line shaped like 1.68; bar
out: 5; bar
